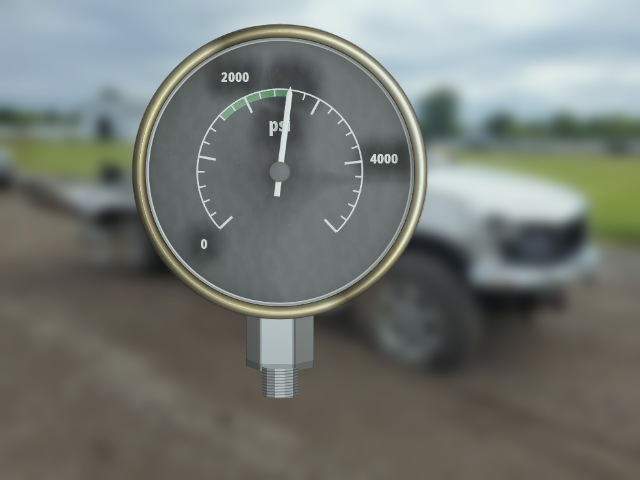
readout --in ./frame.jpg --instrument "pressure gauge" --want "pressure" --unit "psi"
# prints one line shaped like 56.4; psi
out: 2600; psi
